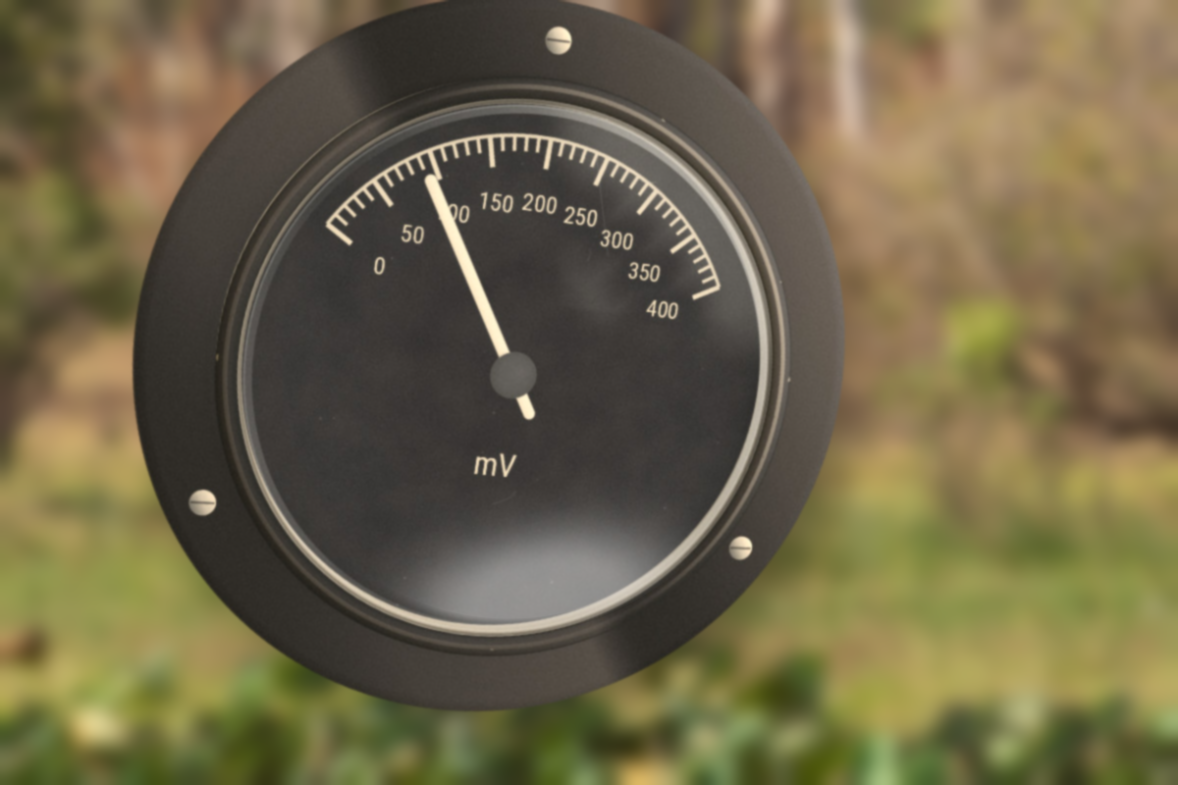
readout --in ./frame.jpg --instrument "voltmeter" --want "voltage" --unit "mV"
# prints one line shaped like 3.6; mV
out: 90; mV
